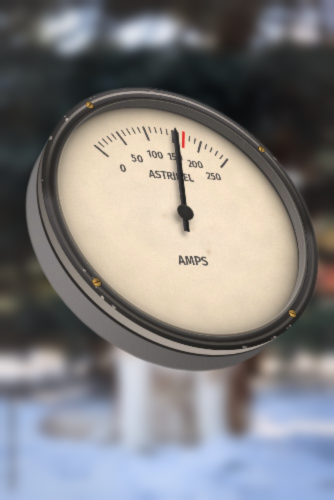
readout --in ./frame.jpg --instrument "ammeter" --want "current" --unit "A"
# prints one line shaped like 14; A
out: 150; A
